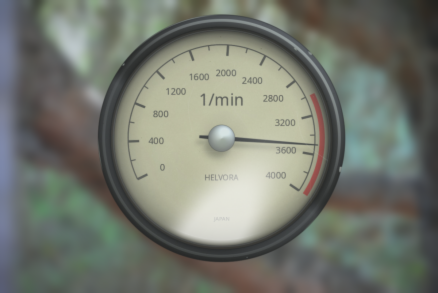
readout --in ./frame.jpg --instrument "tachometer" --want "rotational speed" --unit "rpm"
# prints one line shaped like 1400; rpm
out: 3500; rpm
